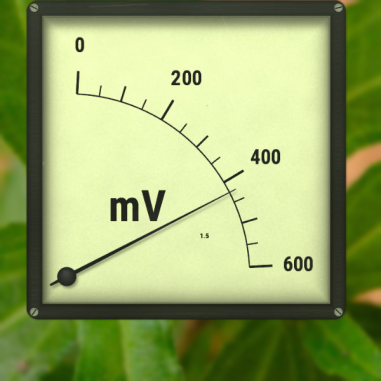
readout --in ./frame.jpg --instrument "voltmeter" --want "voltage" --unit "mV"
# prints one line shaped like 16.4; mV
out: 425; mV
